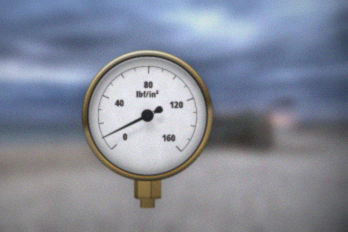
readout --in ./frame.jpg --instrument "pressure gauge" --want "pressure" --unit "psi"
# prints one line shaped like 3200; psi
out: 10; psi
